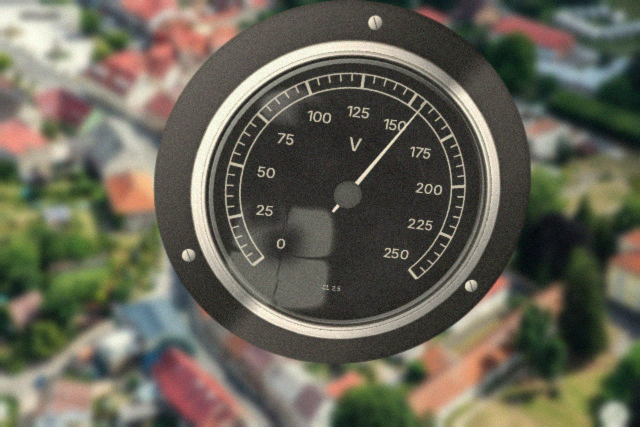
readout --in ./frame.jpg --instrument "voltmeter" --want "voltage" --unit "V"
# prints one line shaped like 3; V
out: 155; V
